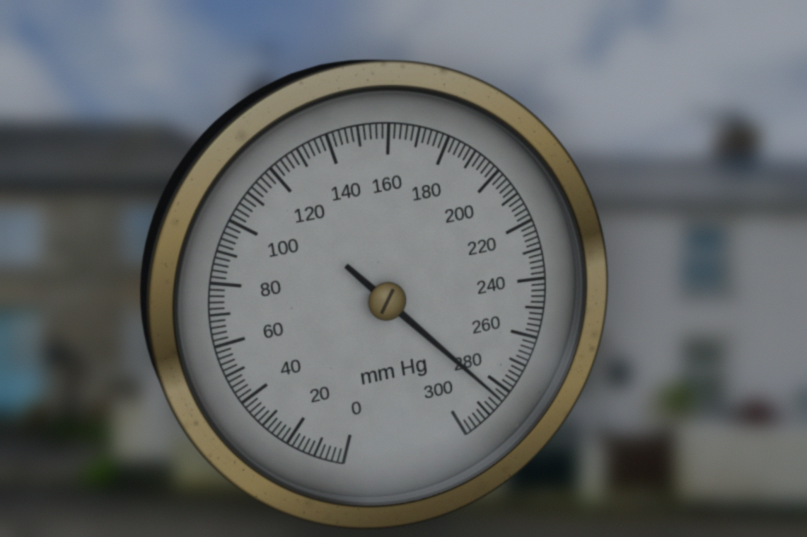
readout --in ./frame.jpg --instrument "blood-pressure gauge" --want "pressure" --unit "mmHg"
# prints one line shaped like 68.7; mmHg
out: 284; mmHg
